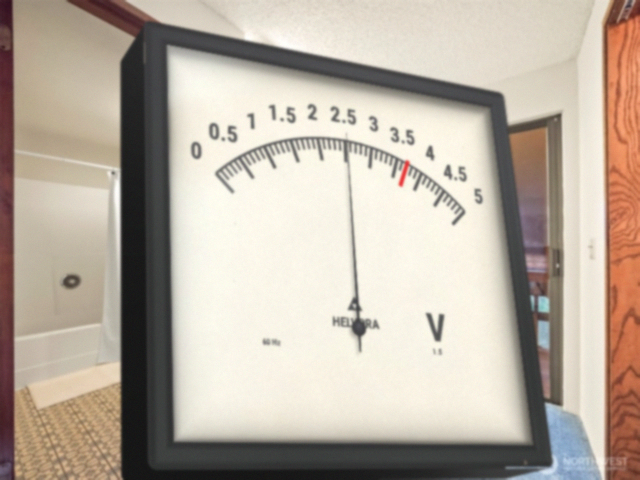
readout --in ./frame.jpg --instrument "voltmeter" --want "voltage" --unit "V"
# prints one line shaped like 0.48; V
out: 2.5; V
